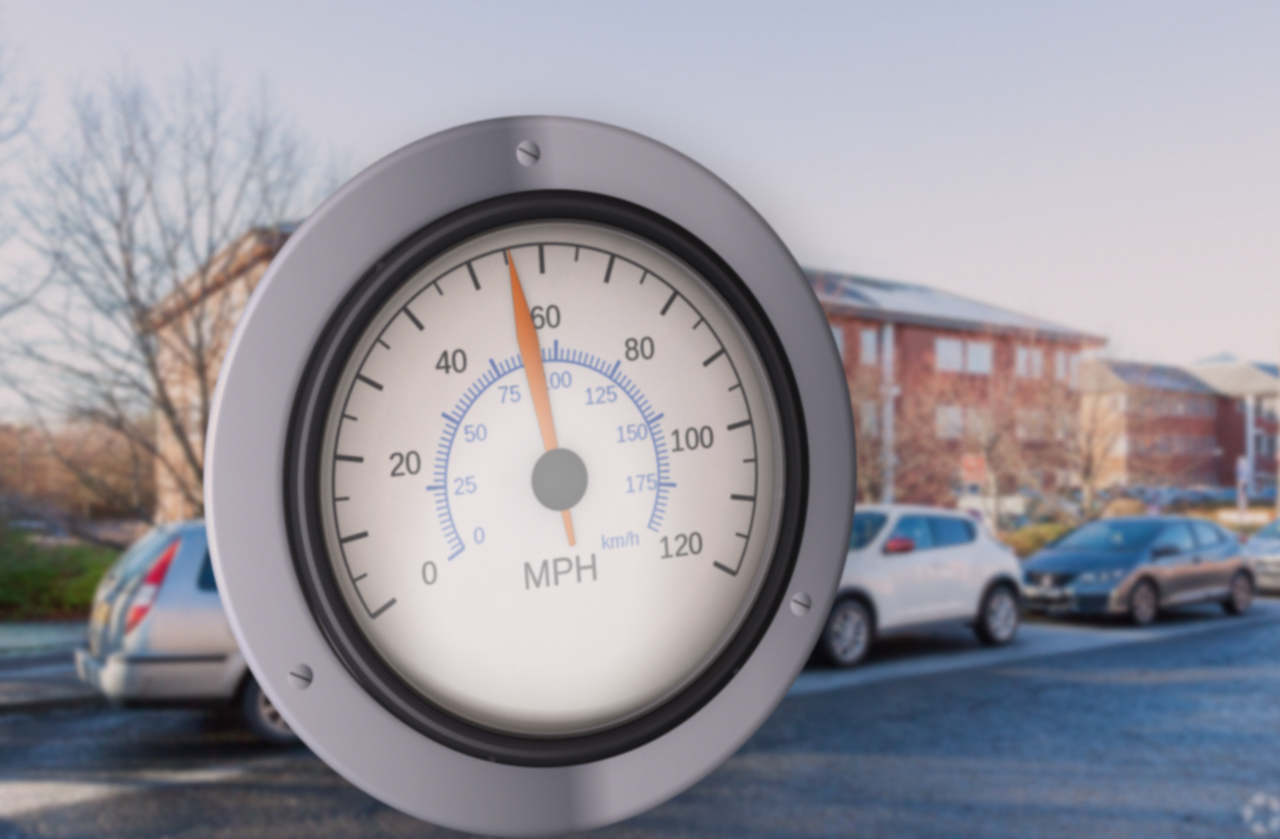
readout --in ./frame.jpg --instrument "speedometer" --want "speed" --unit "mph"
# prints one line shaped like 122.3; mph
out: 55; mph
